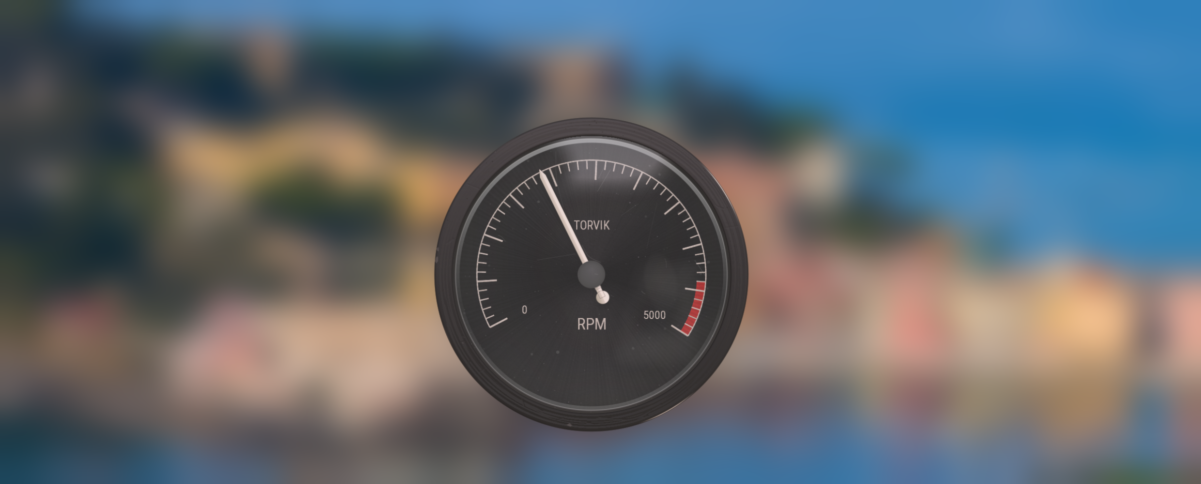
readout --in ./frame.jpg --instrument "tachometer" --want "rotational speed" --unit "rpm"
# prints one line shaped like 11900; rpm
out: 1900; rpm
